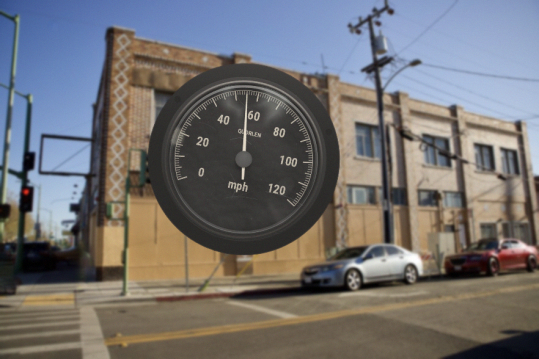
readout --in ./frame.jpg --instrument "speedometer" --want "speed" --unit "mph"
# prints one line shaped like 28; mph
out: 55; mph
